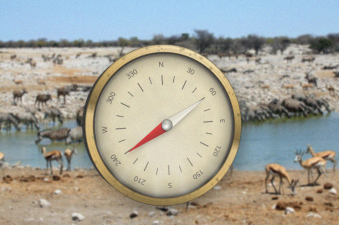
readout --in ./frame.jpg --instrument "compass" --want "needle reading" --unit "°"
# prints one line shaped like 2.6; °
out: 240; °
